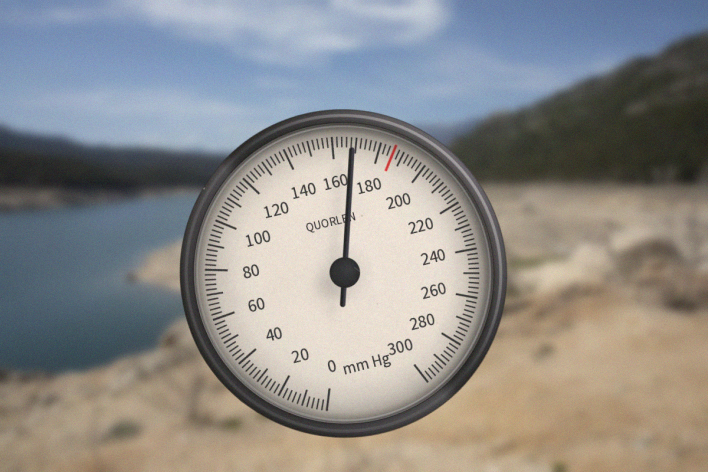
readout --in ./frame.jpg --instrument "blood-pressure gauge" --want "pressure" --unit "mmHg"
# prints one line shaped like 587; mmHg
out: 168; mmHg
